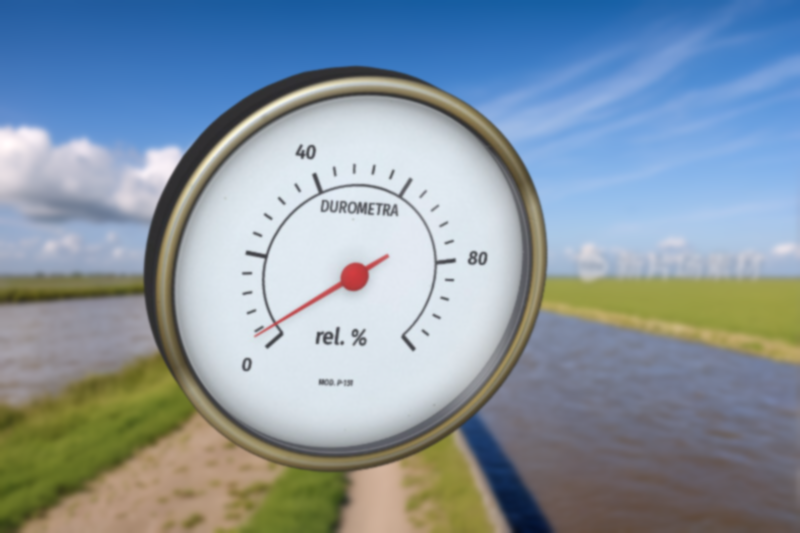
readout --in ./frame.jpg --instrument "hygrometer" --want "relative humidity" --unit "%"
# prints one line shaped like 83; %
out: 4; %
